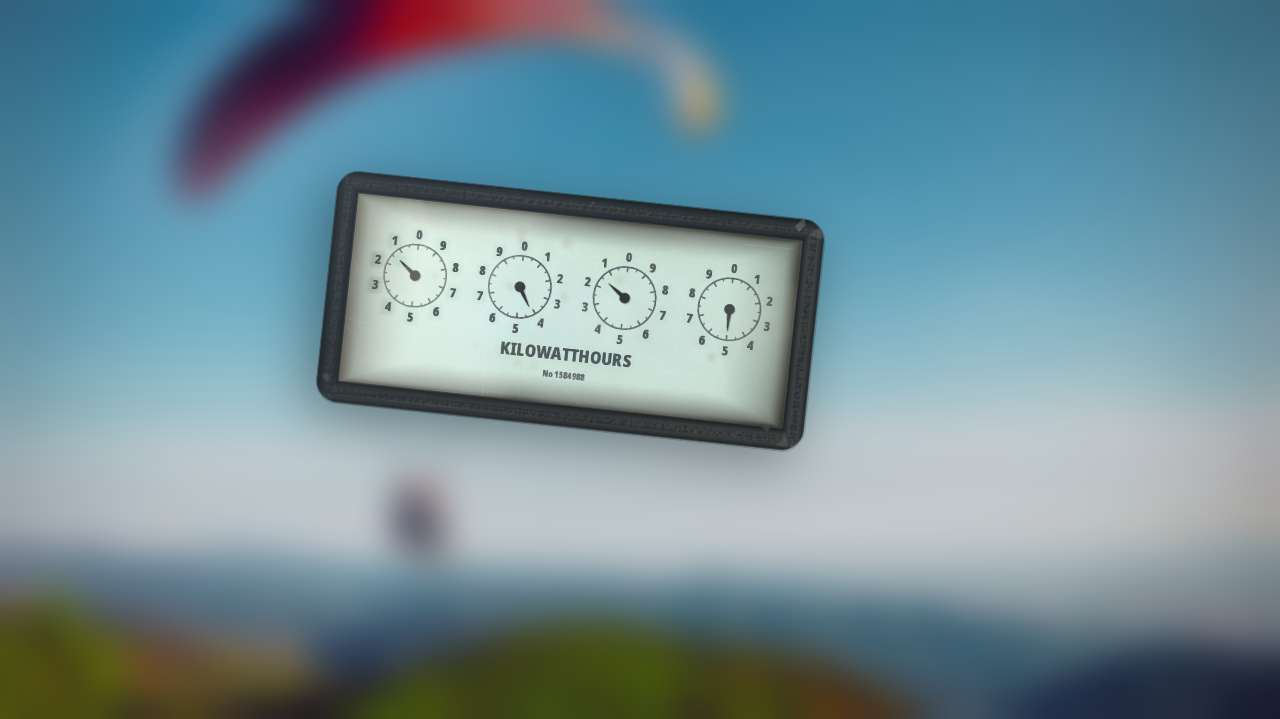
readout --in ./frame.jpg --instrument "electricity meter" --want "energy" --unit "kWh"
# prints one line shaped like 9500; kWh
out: 1415; kWh
